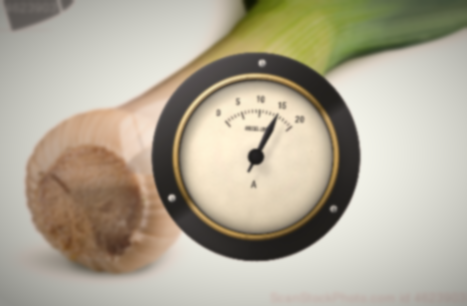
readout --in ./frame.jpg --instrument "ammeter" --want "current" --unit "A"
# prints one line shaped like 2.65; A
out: 15; A
